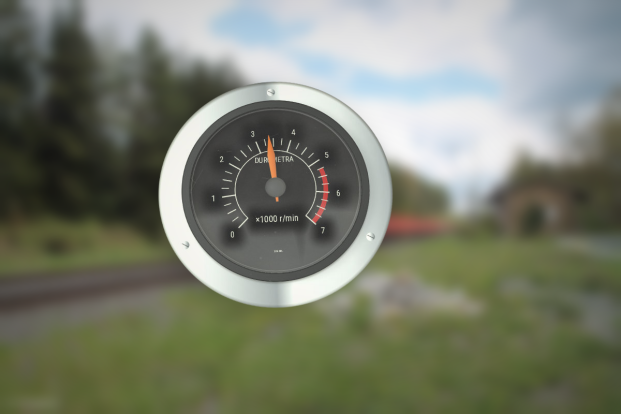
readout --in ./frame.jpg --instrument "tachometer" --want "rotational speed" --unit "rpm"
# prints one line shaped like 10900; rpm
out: 3375; rpm
